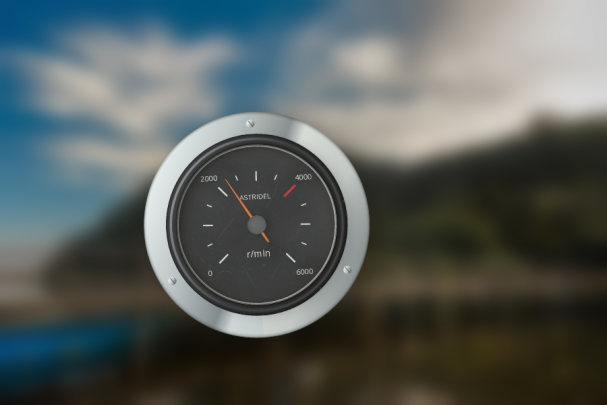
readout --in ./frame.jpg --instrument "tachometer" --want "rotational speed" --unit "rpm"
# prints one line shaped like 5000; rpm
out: 2250; rpm
